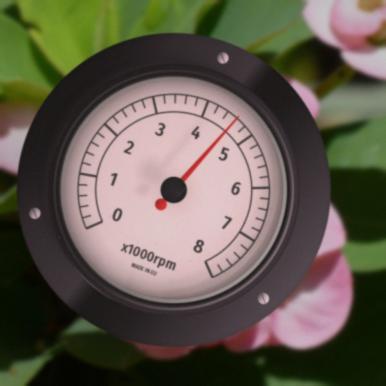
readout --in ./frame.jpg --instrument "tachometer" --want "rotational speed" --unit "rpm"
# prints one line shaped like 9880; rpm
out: 4600; rpm
